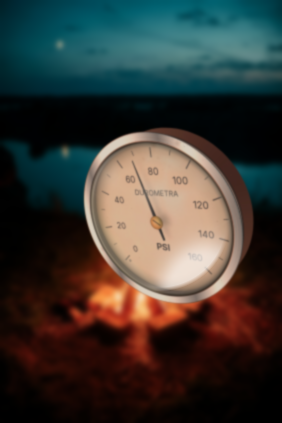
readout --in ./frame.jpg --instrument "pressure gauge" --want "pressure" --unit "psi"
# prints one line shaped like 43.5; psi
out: 70; psi
